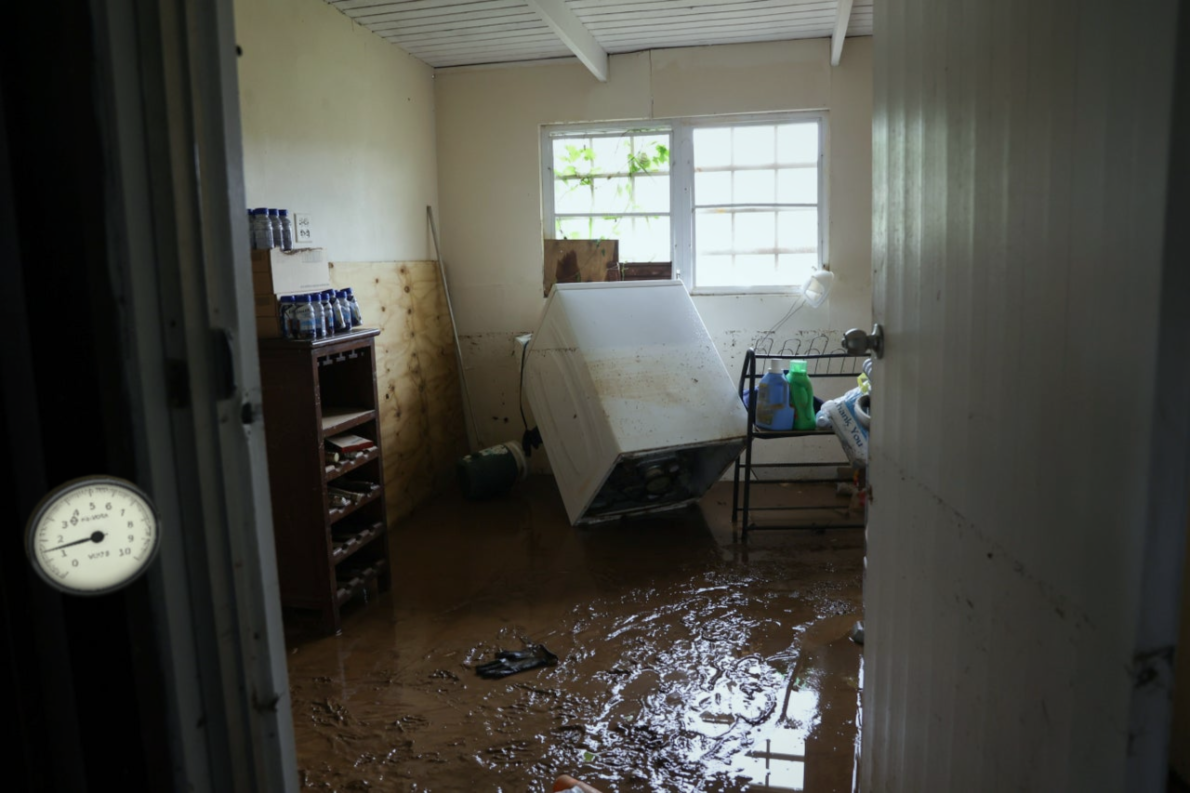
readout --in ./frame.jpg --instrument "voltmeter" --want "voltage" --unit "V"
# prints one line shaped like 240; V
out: 1.5; V
